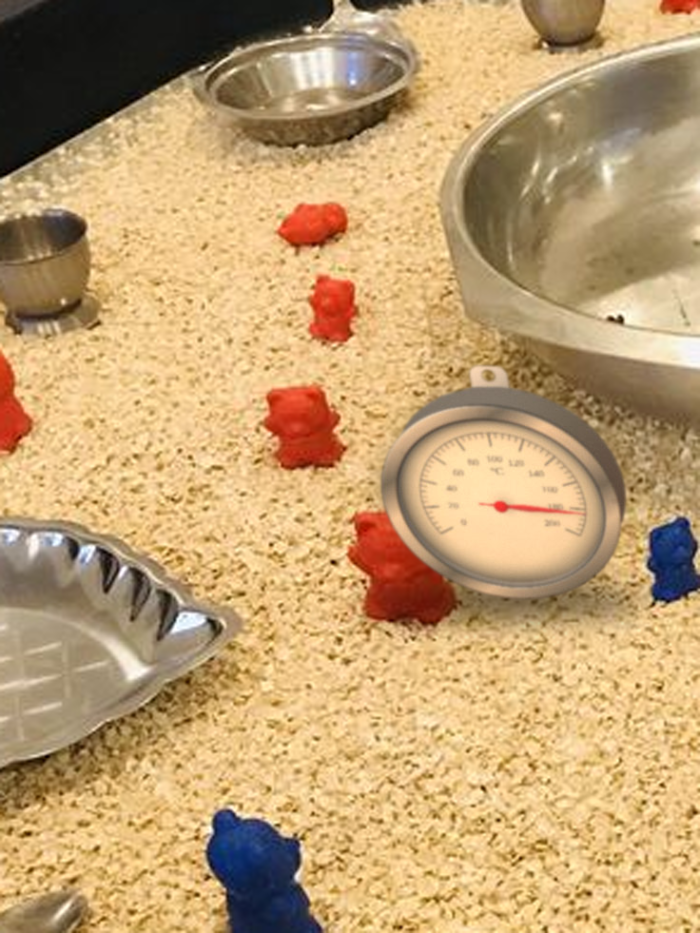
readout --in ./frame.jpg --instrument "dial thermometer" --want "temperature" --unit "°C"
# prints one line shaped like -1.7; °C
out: 180; °C
